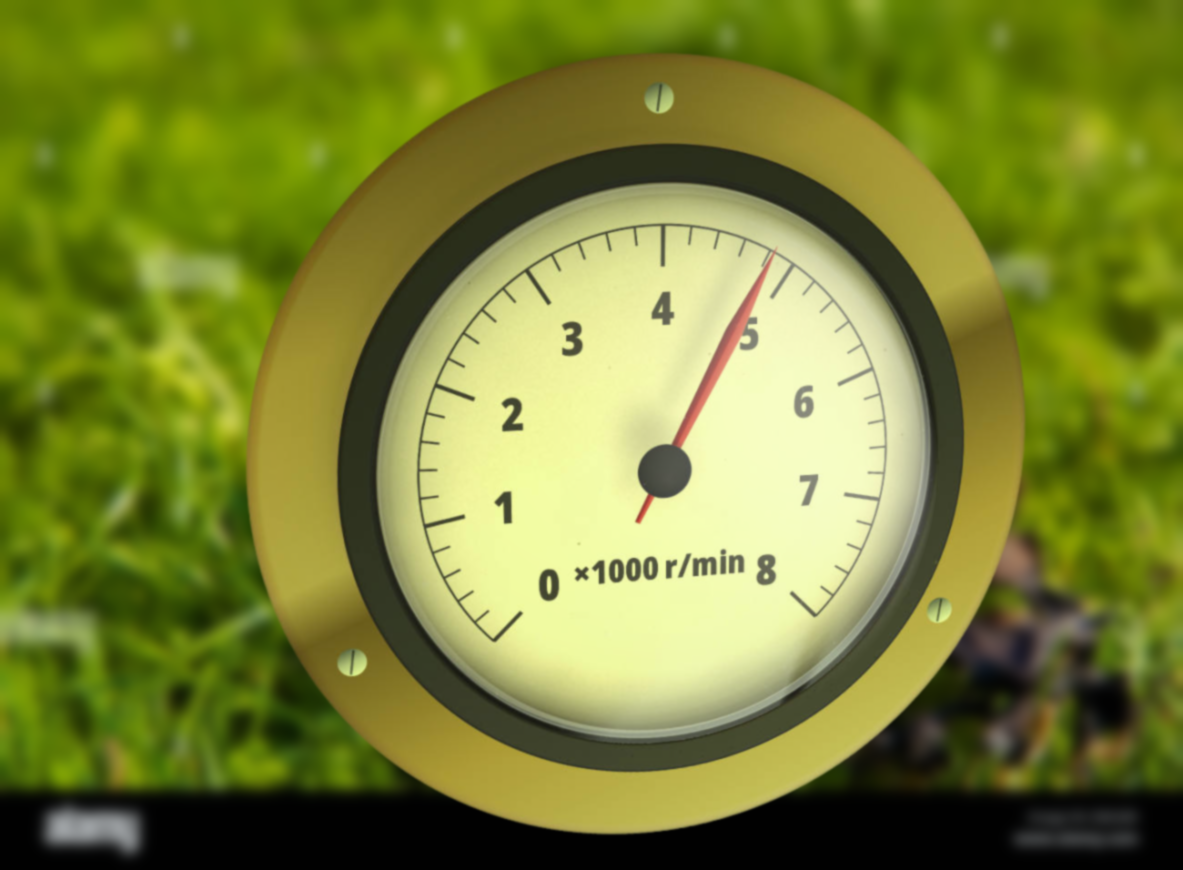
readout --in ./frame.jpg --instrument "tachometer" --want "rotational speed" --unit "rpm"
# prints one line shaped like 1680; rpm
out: 4800; rpm
